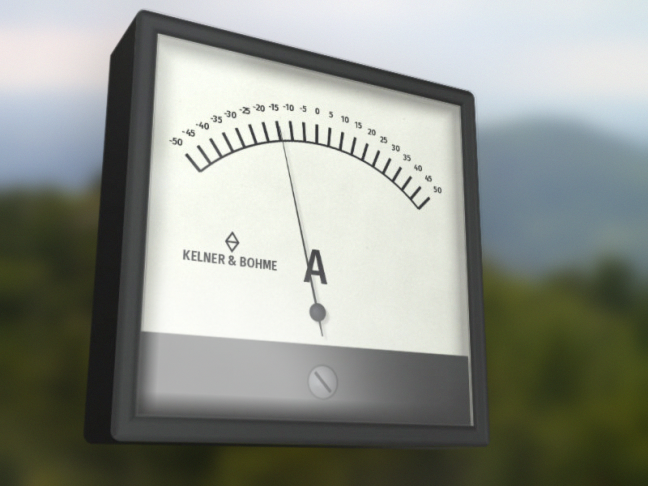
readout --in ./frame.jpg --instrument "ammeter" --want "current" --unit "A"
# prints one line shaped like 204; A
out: -15; A
